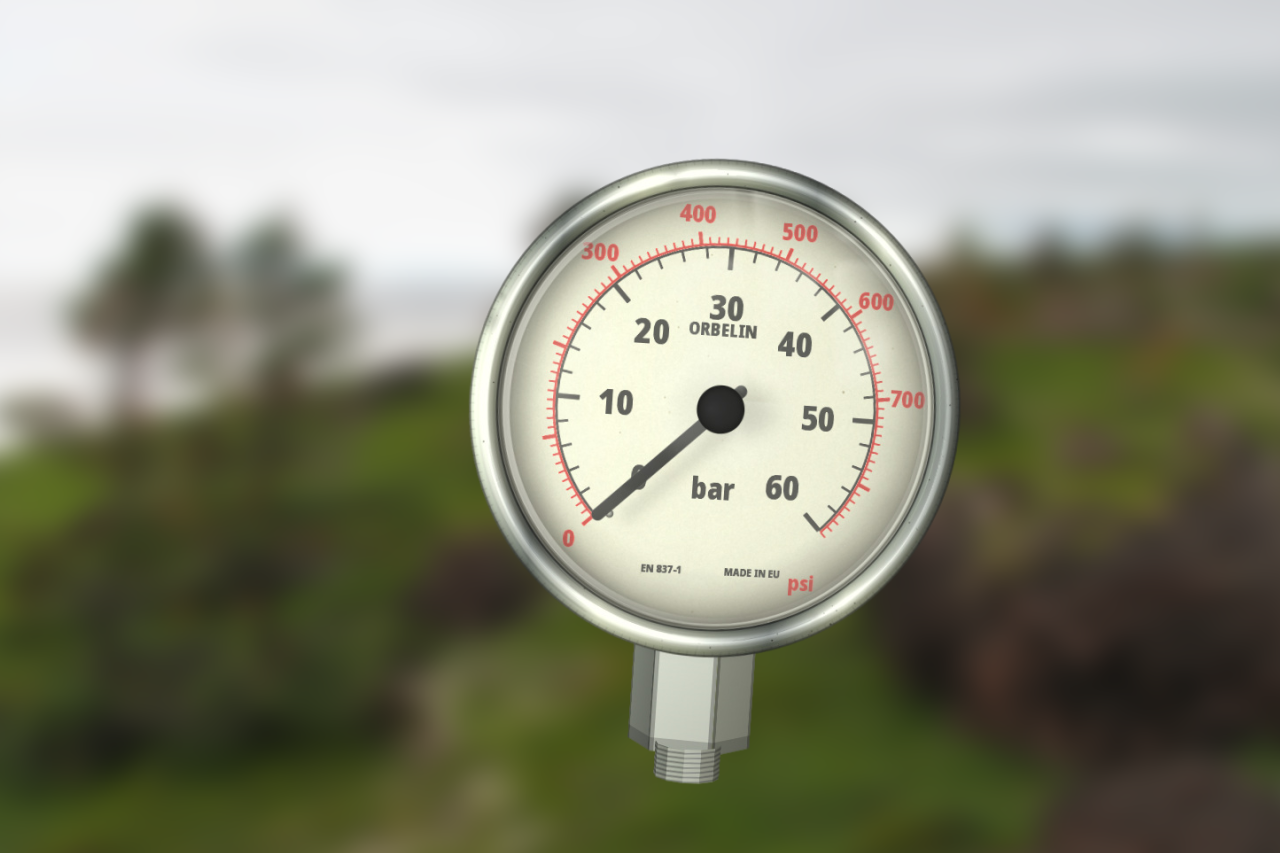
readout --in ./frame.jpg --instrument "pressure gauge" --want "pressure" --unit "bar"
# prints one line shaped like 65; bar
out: 0; bar
